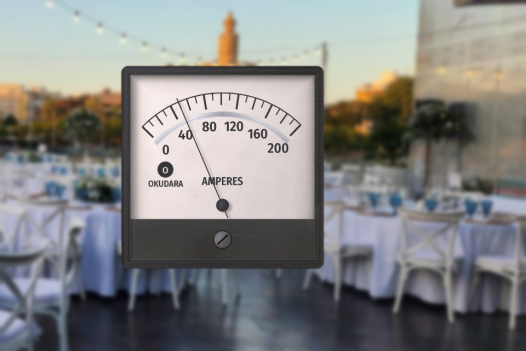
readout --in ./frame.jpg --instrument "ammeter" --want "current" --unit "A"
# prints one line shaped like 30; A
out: 50; A
